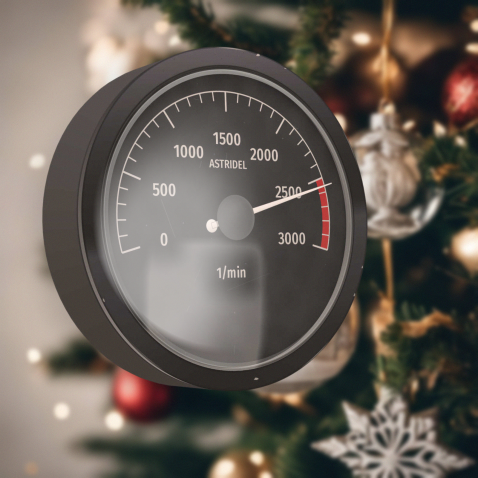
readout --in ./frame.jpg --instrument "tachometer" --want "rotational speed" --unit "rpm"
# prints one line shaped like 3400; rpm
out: 2550; rpm
